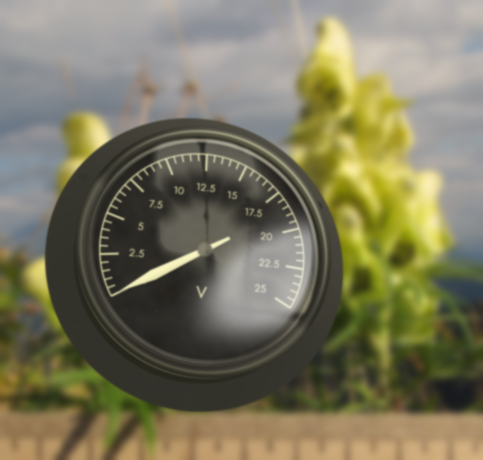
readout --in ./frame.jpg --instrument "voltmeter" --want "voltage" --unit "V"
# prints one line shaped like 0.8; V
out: 0; V
